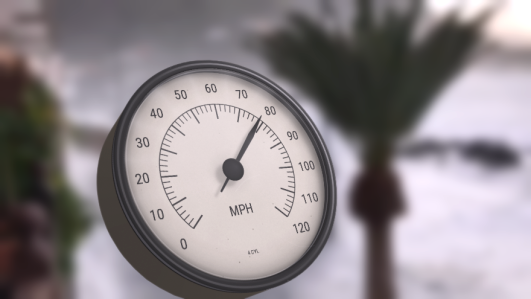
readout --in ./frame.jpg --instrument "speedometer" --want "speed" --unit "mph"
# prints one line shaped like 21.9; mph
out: 78; mph
